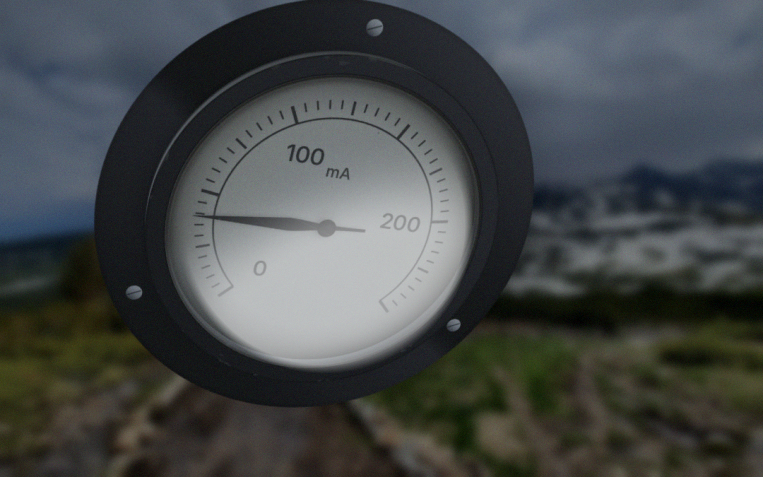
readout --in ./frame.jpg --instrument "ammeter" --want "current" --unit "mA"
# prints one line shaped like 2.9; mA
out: 40; mA
